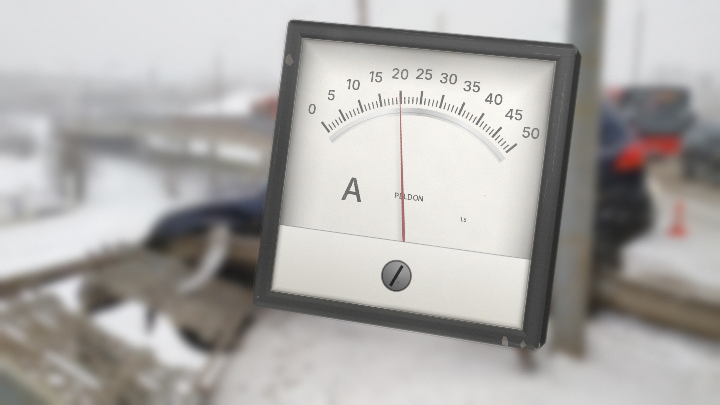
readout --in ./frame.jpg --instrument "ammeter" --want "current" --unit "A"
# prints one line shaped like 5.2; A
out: 20; A
